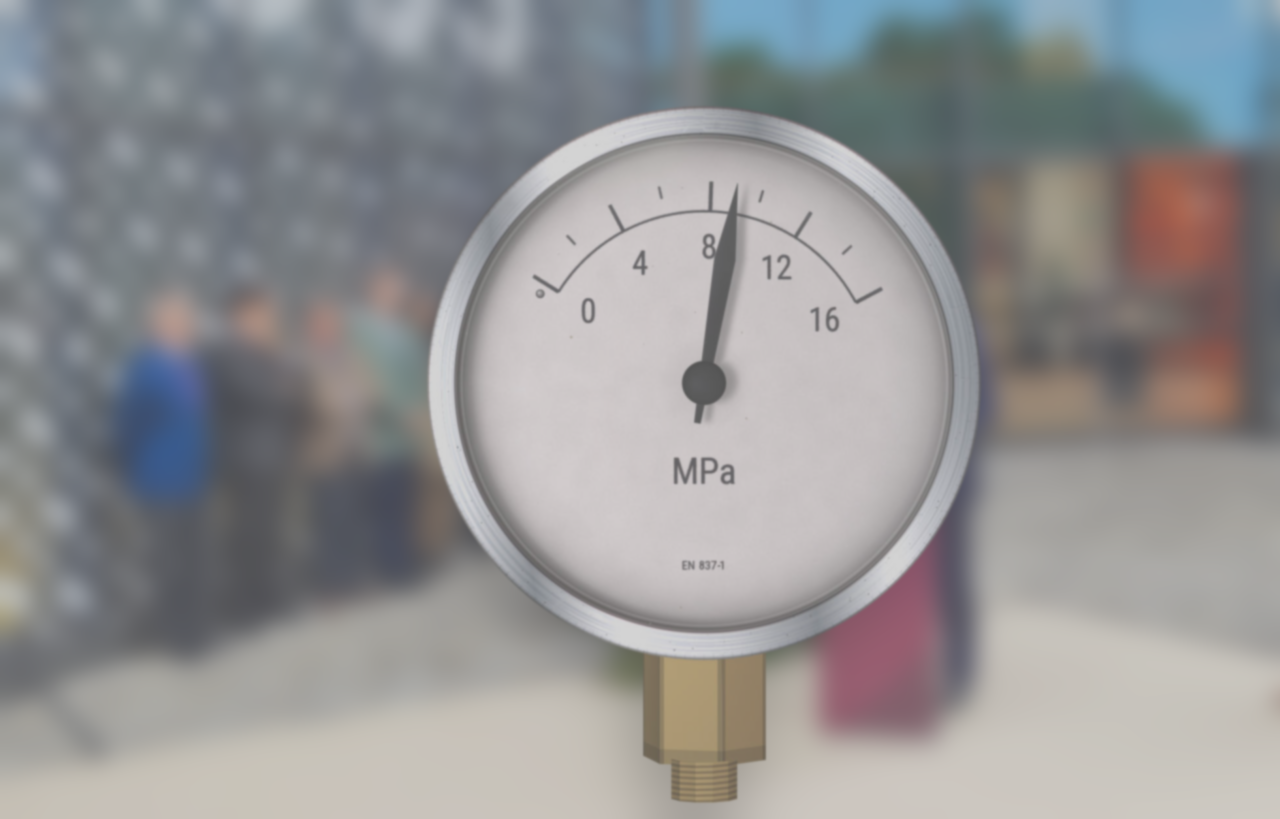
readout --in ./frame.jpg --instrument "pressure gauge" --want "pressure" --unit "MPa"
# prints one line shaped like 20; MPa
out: 9; MPa
